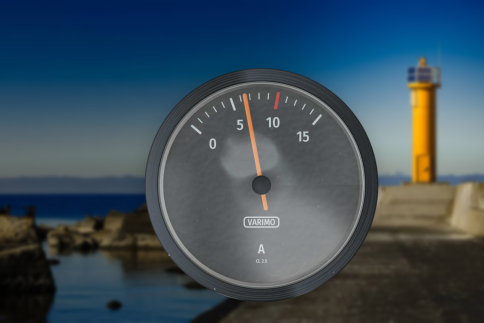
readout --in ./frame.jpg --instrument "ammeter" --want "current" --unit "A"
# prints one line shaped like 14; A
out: 6.5; A
